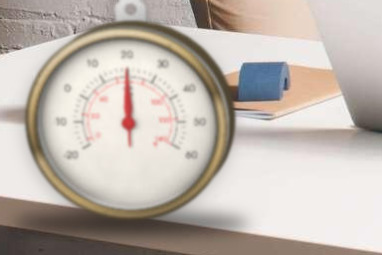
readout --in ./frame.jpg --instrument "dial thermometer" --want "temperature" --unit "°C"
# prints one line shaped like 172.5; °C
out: 20; °C
